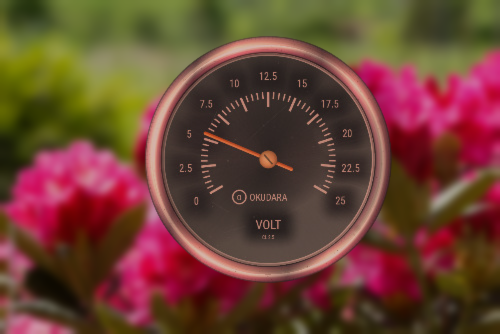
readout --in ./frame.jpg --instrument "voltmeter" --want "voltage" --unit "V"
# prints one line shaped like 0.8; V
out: 5.5; V
